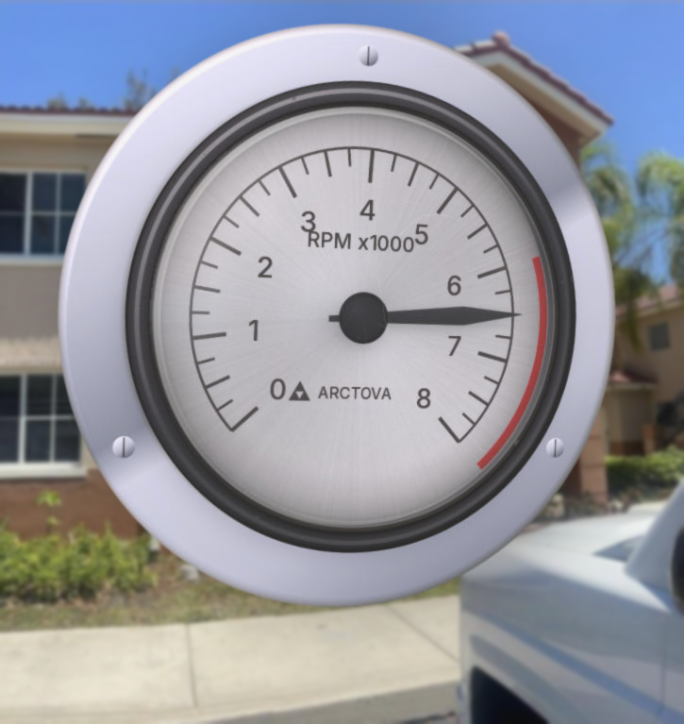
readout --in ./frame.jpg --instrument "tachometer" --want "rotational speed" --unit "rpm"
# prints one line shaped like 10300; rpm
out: 6500; rpm
